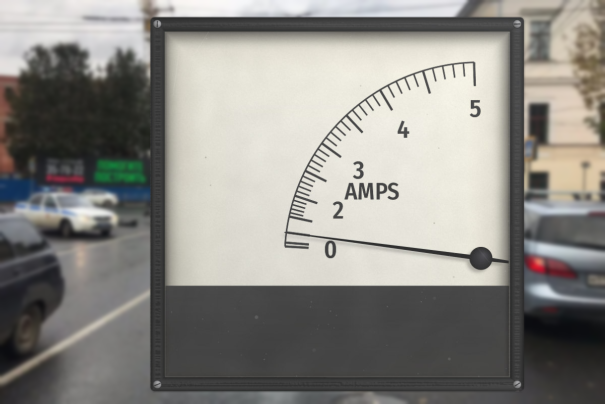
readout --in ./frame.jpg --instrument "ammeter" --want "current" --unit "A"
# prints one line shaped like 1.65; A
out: 1; A
